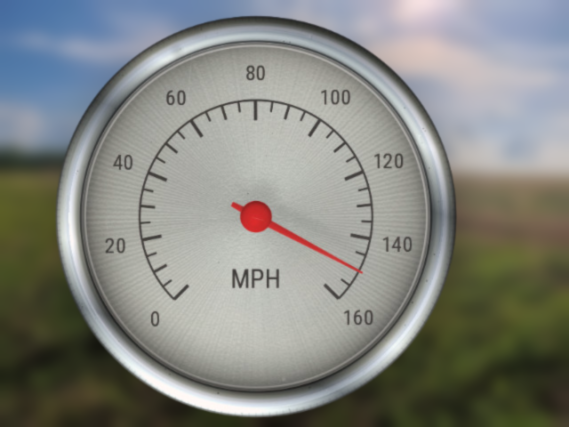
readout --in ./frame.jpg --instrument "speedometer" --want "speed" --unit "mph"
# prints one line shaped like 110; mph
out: 150; mph
